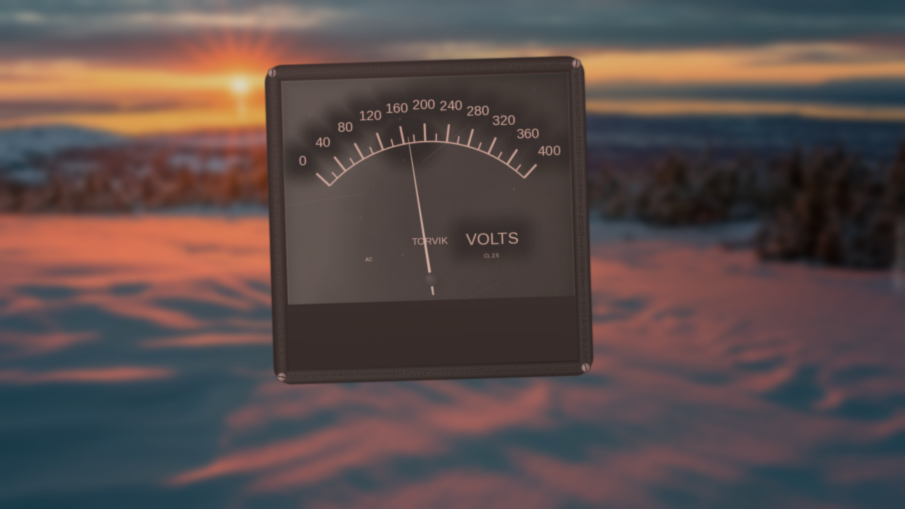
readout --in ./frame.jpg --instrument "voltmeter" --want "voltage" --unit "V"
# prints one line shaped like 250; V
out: 170; V
